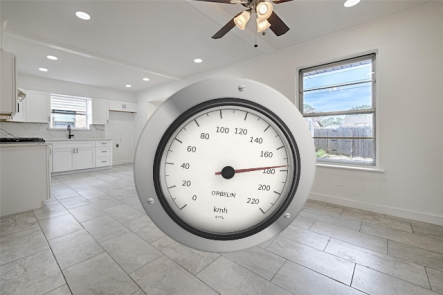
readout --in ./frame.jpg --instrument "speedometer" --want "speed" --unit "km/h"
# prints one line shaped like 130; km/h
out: 175; km/h
